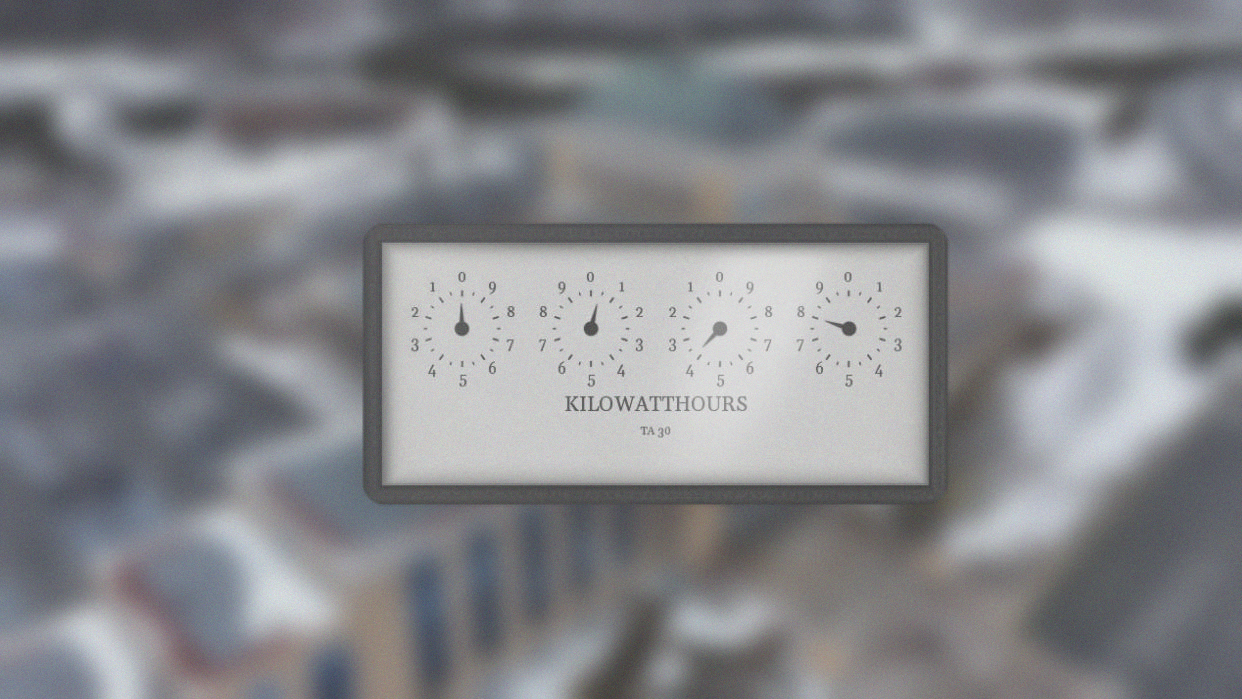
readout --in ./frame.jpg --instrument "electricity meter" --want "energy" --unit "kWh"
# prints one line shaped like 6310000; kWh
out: 38; kWh
